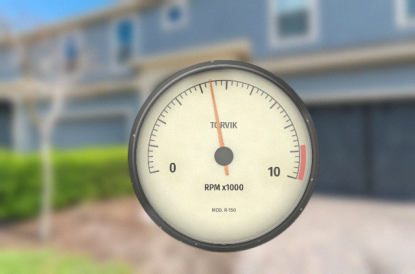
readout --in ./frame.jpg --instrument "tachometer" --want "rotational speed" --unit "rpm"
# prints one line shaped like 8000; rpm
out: 4400; rpm
